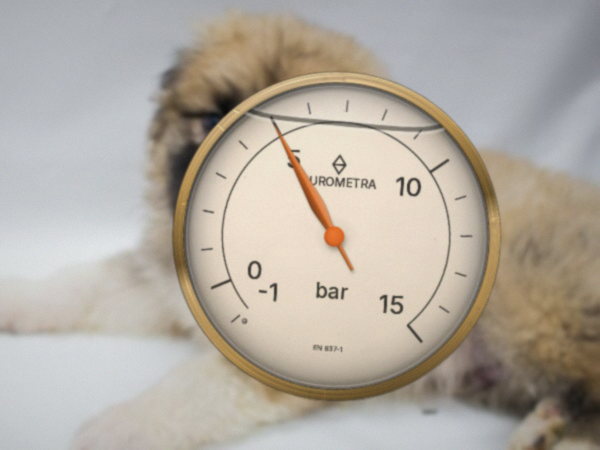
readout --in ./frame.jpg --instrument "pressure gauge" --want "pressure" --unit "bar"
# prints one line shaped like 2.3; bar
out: 5; bar
